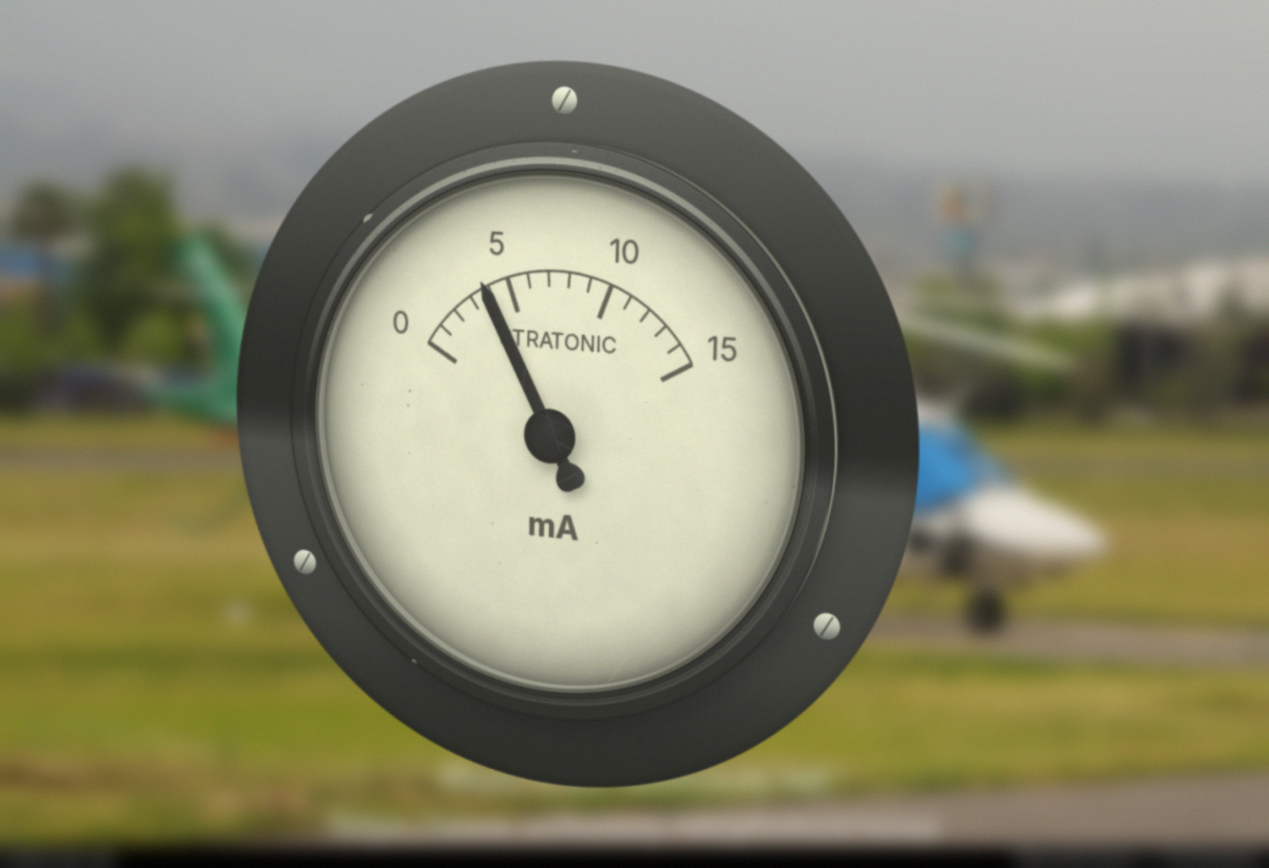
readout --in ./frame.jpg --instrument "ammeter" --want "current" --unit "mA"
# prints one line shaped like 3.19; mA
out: 4; mA
